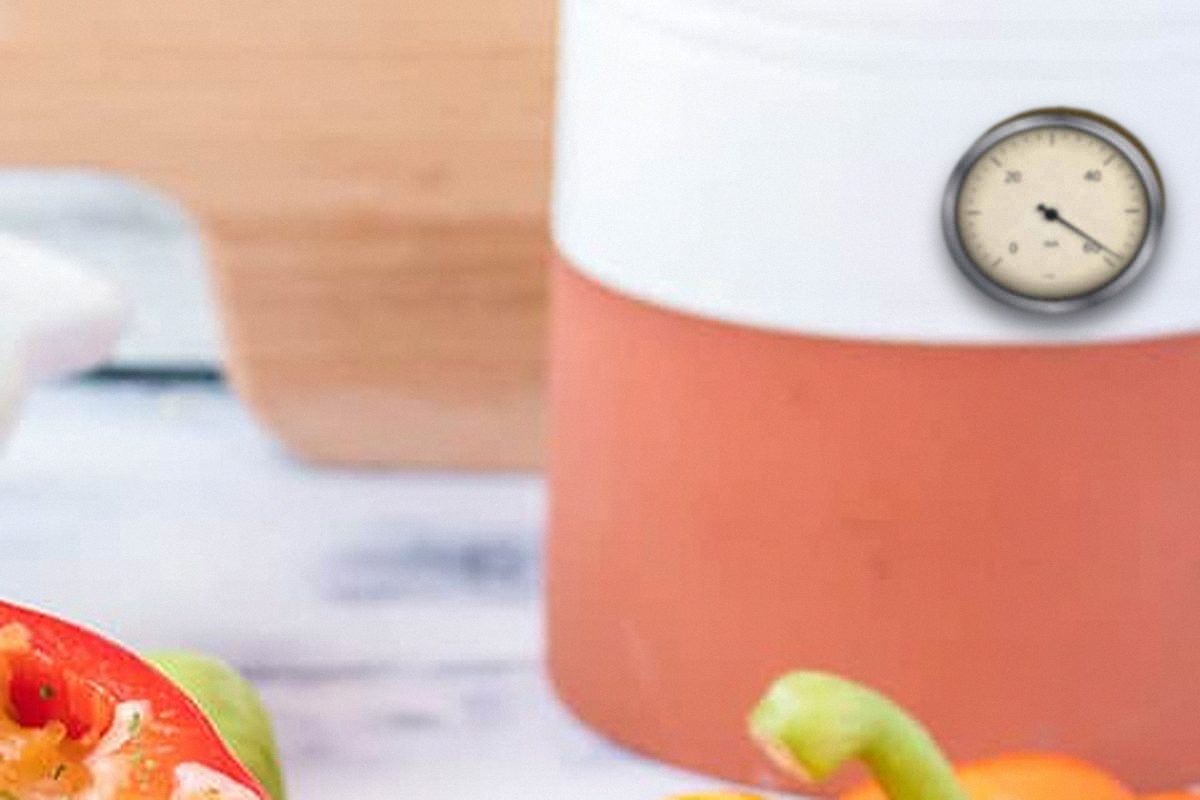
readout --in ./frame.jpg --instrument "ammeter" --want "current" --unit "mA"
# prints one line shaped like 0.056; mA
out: 58; mA
